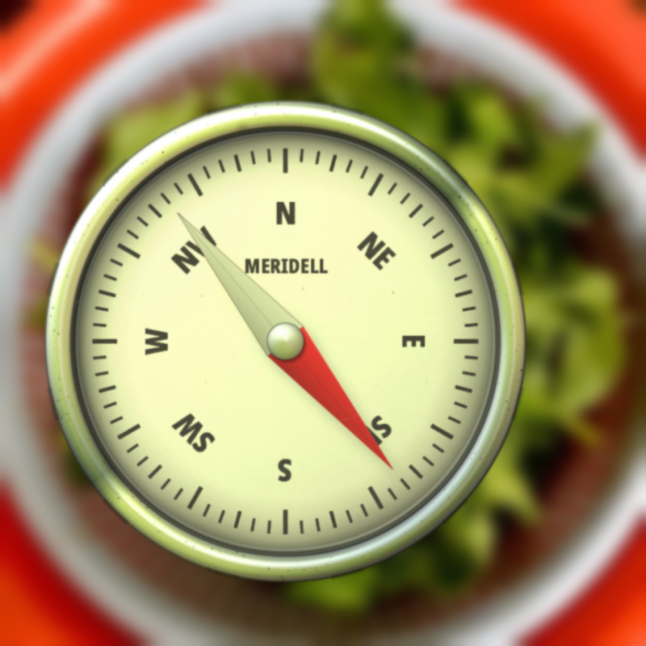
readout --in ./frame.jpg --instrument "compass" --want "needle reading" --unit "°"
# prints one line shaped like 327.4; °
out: 140; °
